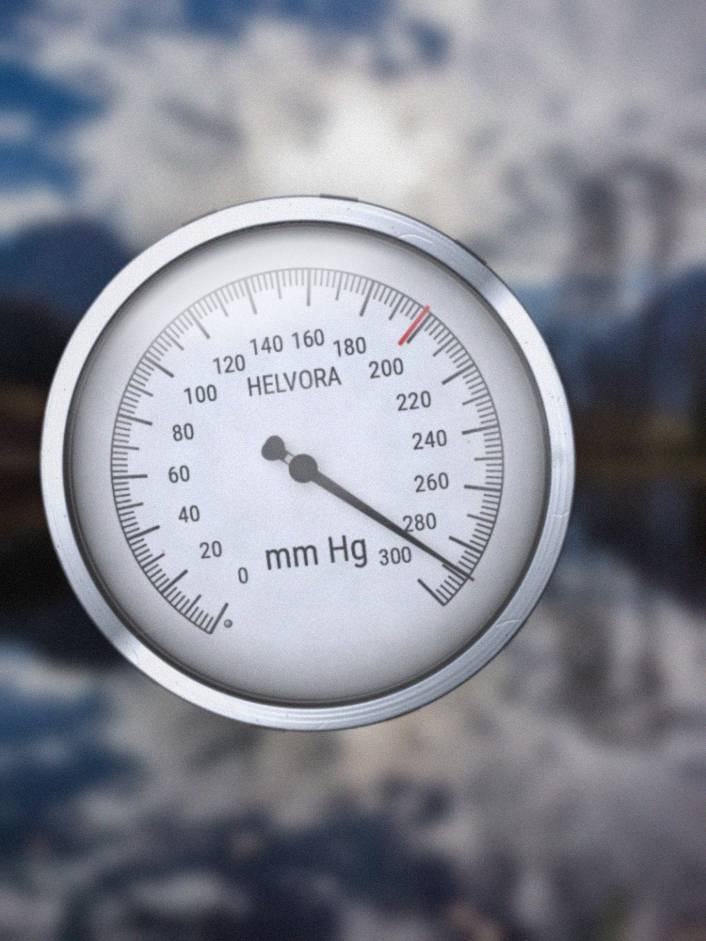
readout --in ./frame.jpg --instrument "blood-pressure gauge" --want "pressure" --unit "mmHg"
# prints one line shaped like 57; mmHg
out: 288; mmHg
